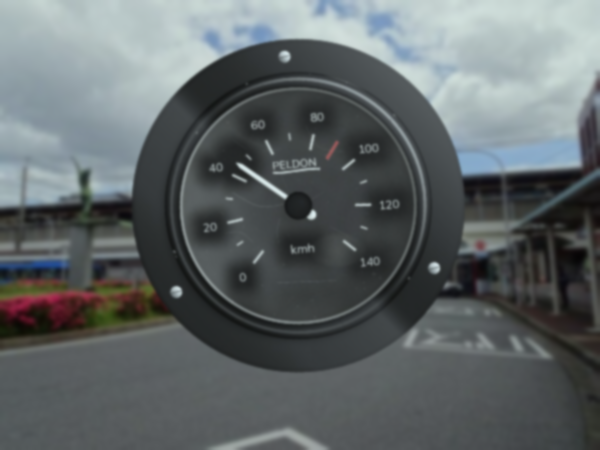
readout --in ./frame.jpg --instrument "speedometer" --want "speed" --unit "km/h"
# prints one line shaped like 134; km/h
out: 45; km/h
